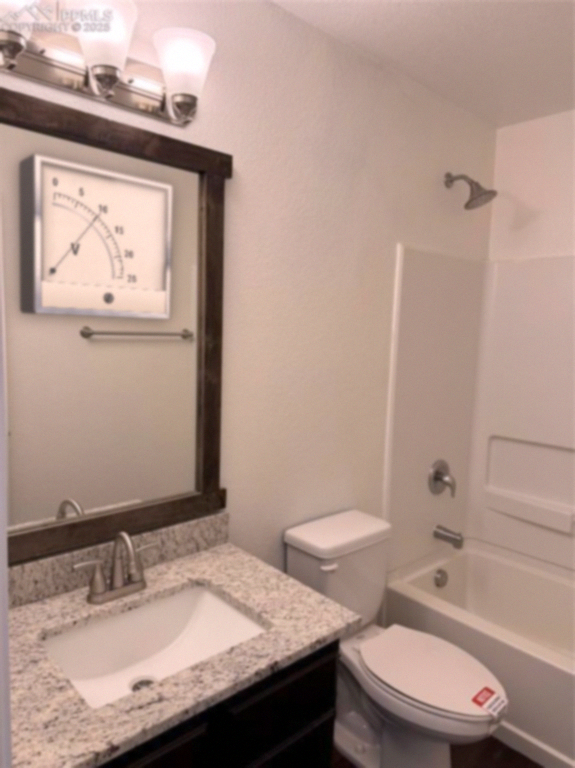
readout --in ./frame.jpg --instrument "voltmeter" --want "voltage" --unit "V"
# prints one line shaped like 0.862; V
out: 10; V
